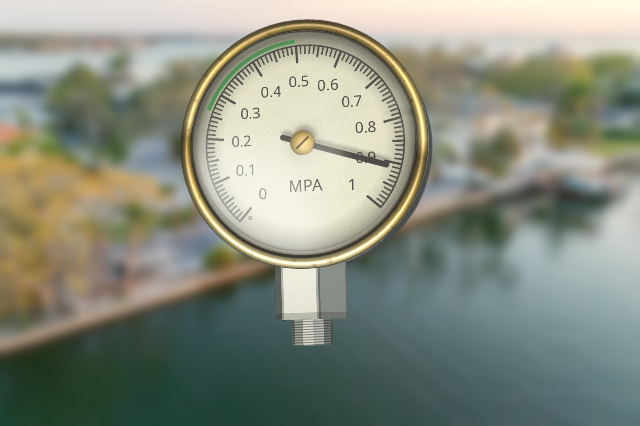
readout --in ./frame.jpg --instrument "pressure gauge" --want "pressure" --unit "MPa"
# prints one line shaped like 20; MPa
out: 0.91; MPa
